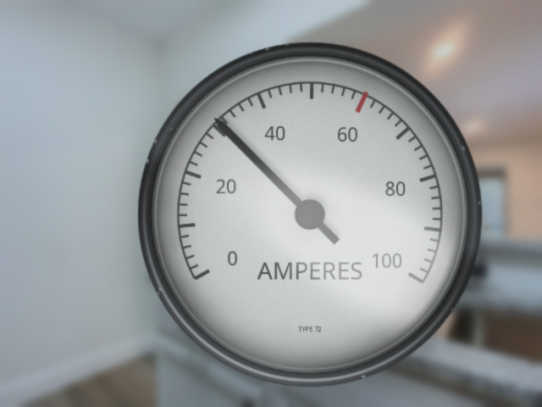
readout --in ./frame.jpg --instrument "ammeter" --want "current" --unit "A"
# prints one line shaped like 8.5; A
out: 31; A
